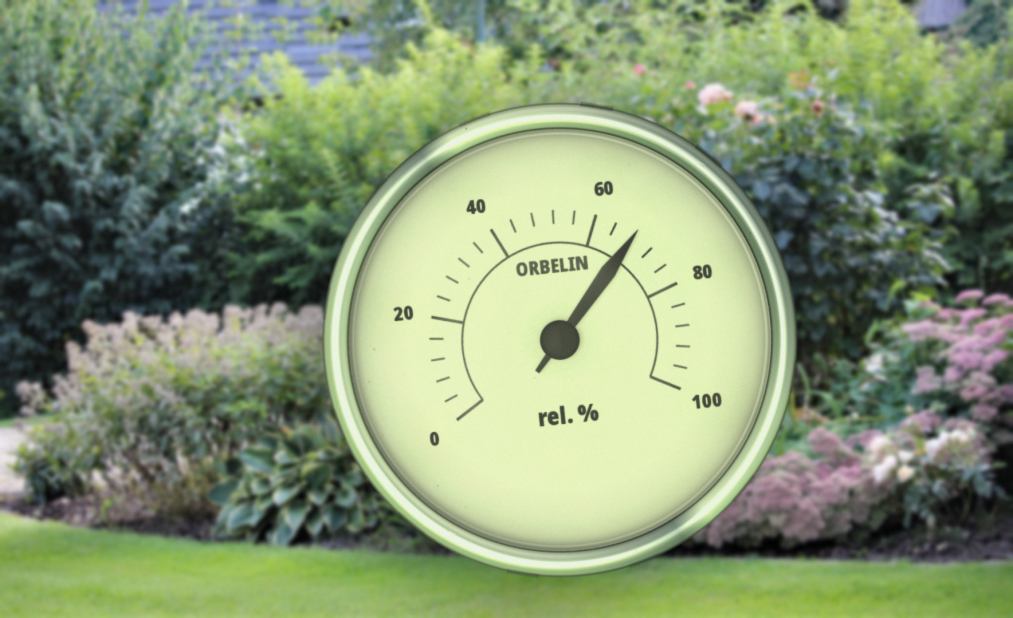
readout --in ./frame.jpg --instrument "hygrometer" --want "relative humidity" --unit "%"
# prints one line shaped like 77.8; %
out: 68; %
